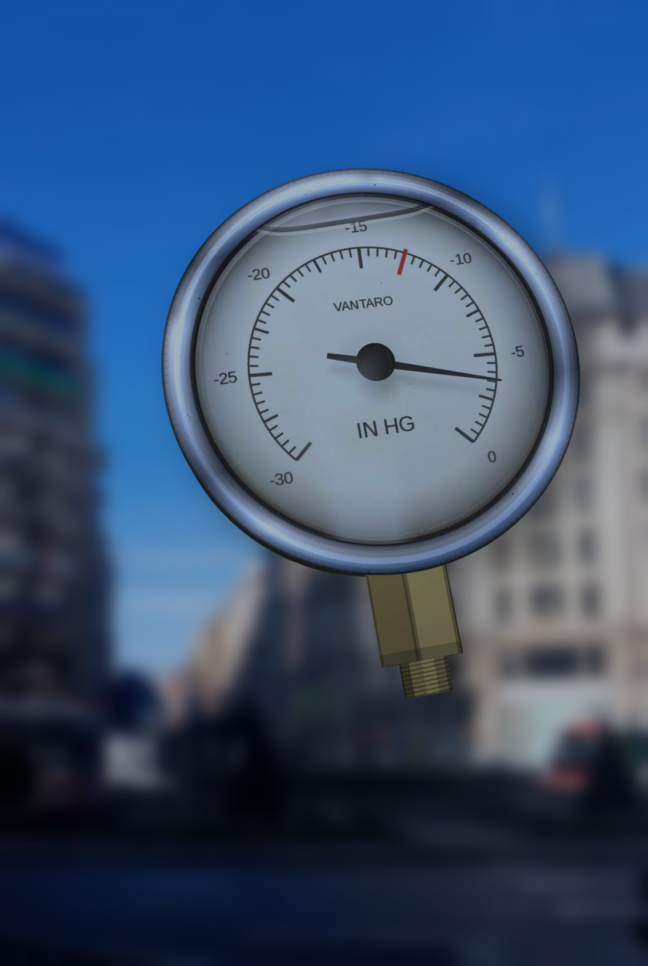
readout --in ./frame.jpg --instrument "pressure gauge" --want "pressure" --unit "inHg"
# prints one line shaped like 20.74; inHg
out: -3.5; inHg
